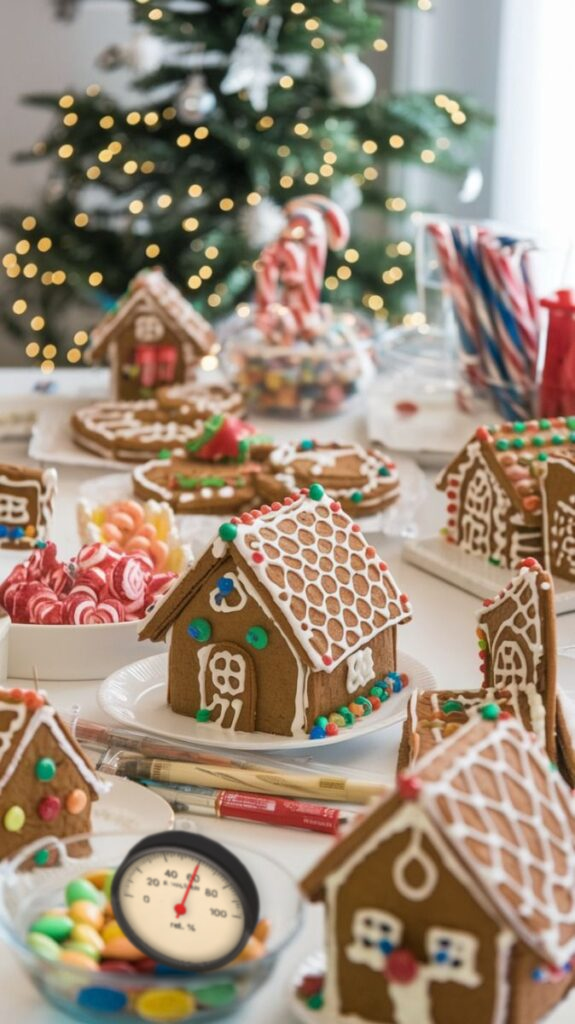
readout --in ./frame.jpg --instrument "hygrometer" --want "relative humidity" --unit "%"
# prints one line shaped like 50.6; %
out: 60; %
